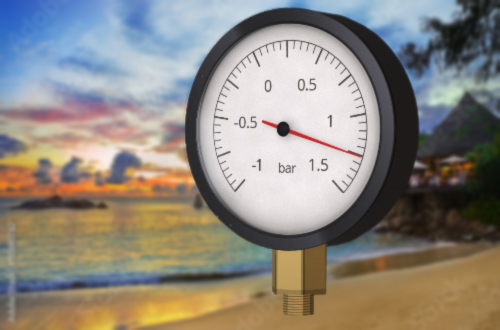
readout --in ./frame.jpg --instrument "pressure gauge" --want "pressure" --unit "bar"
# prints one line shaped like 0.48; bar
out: 1.25; bar
